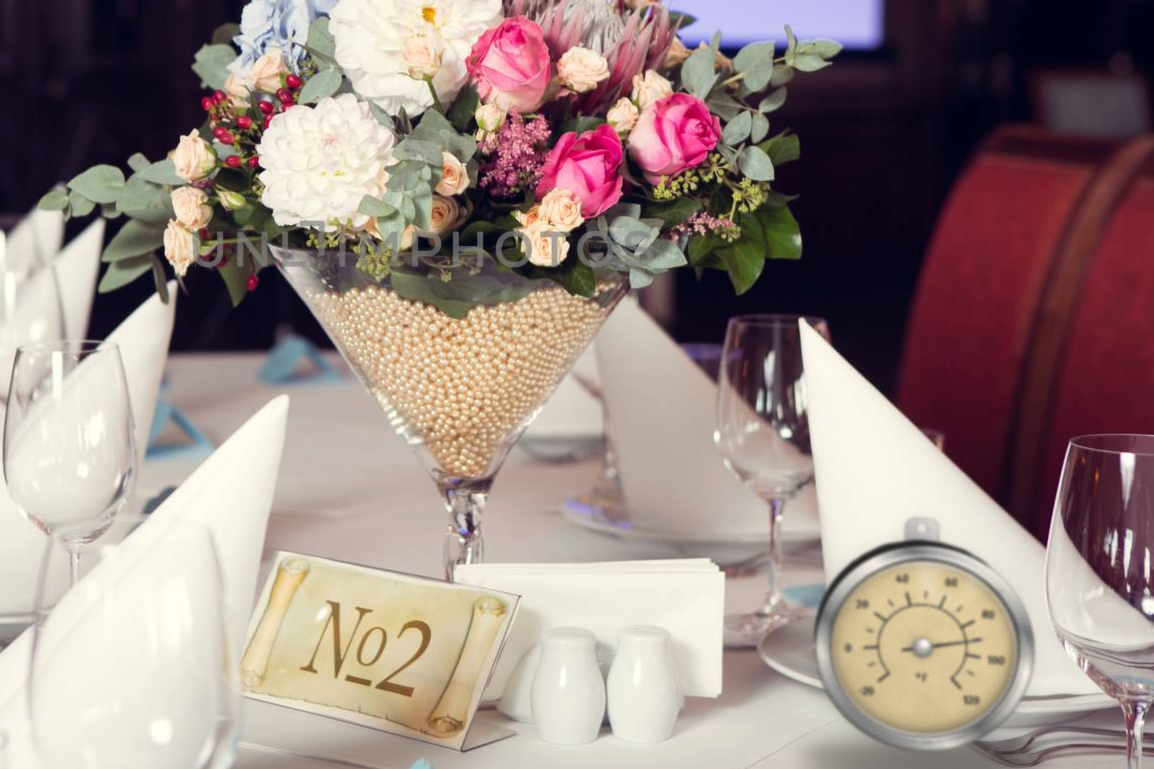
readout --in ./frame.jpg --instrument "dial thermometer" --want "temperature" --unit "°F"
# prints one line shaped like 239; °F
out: 90; °F
